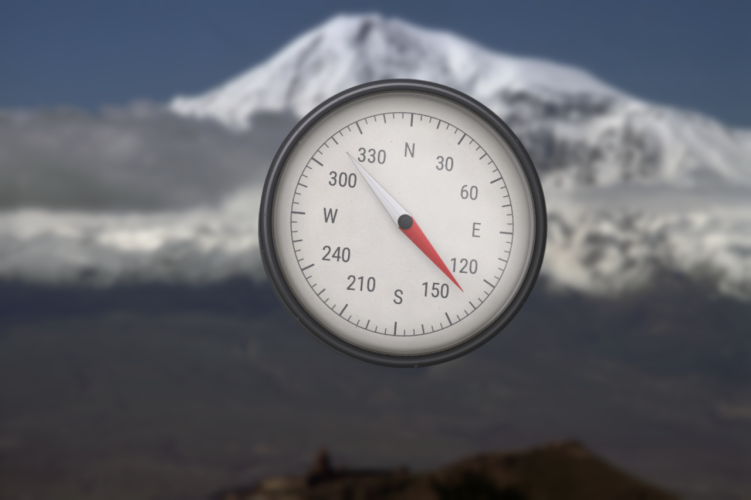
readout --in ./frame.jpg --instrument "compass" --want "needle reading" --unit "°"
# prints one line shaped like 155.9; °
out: 135; °
